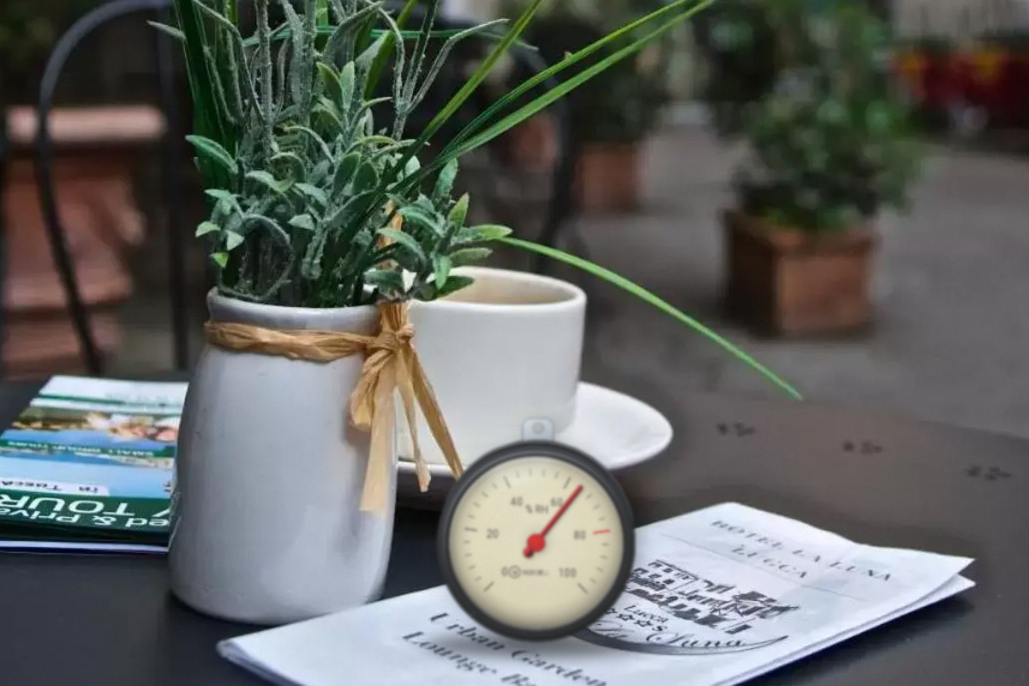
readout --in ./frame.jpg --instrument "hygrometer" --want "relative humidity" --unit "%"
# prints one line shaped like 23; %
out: 64; %
